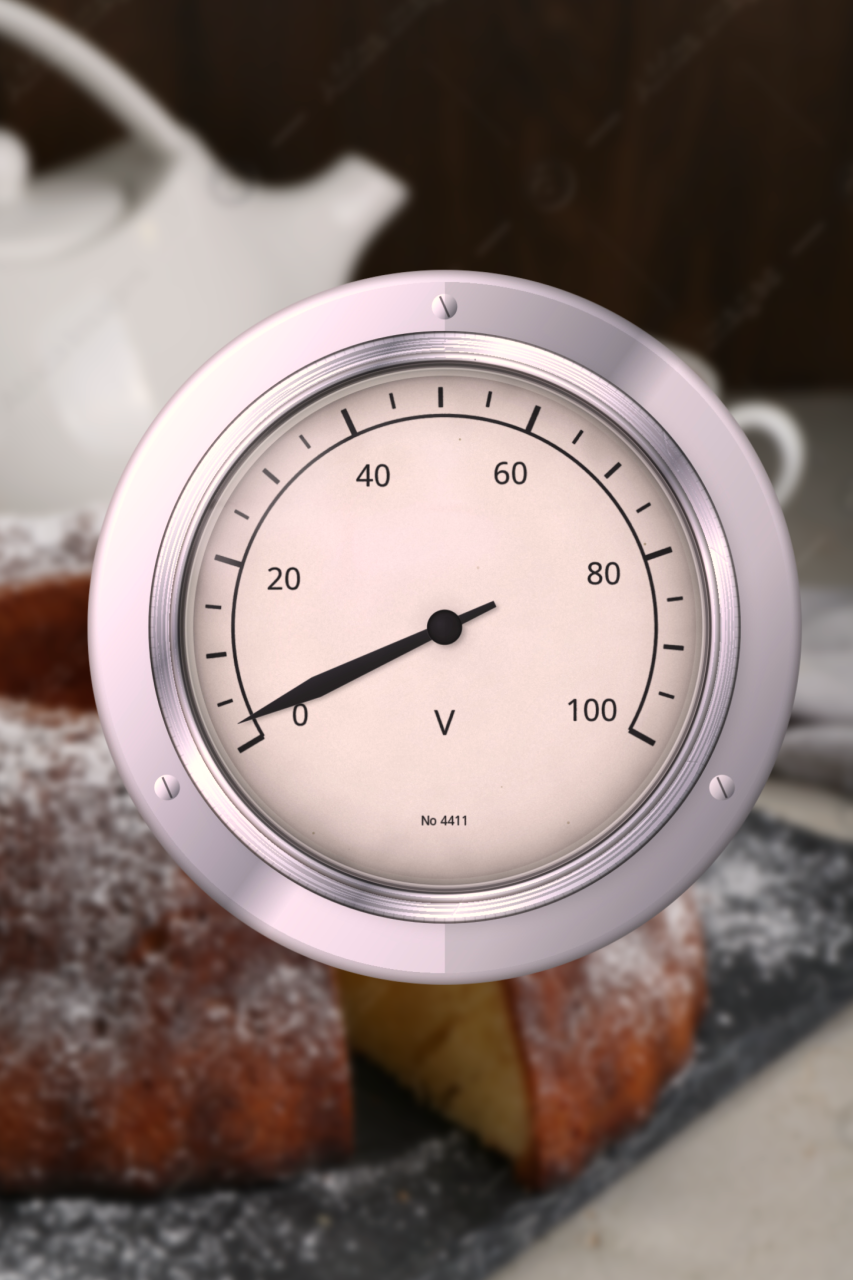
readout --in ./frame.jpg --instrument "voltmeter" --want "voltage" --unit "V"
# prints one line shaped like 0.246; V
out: 2.5; V
